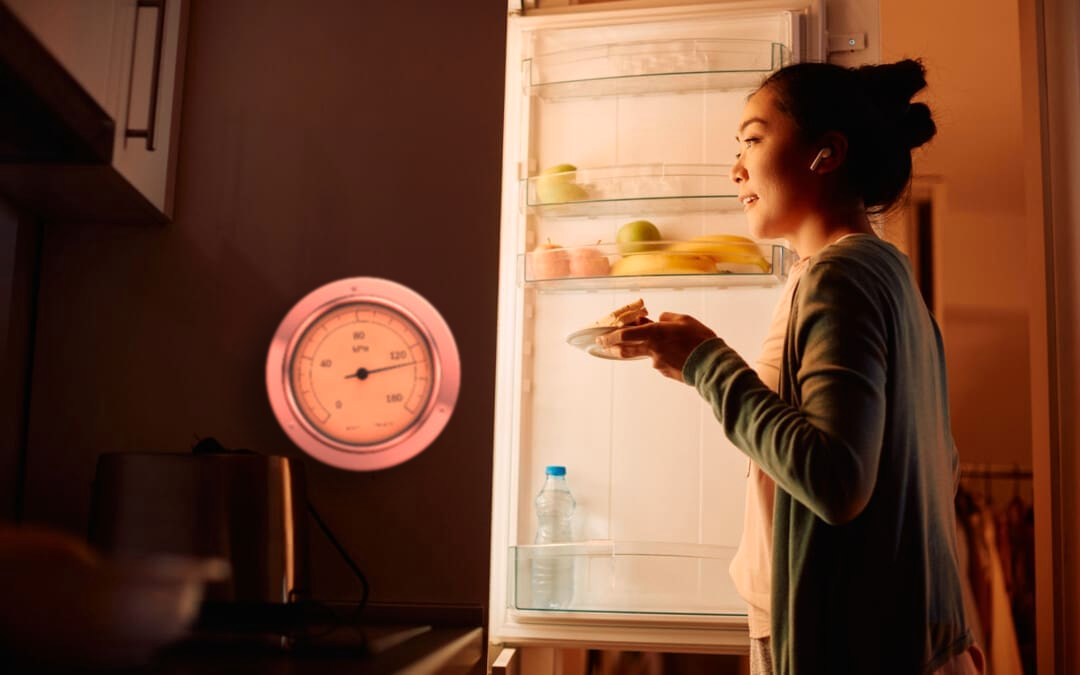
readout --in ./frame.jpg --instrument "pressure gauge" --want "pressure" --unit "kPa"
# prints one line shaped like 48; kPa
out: 130; kPa
